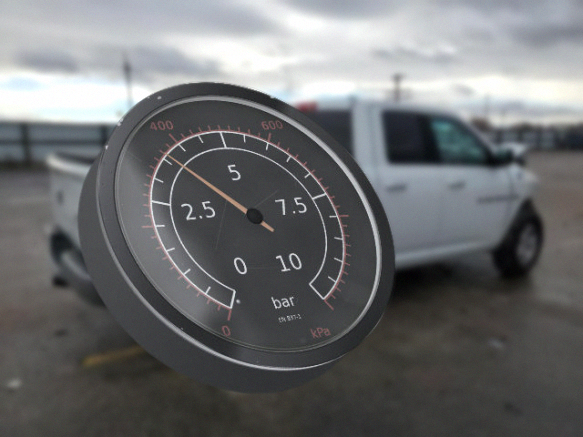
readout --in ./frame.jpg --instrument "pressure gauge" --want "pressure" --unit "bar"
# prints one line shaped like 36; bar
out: 3.5; bar
